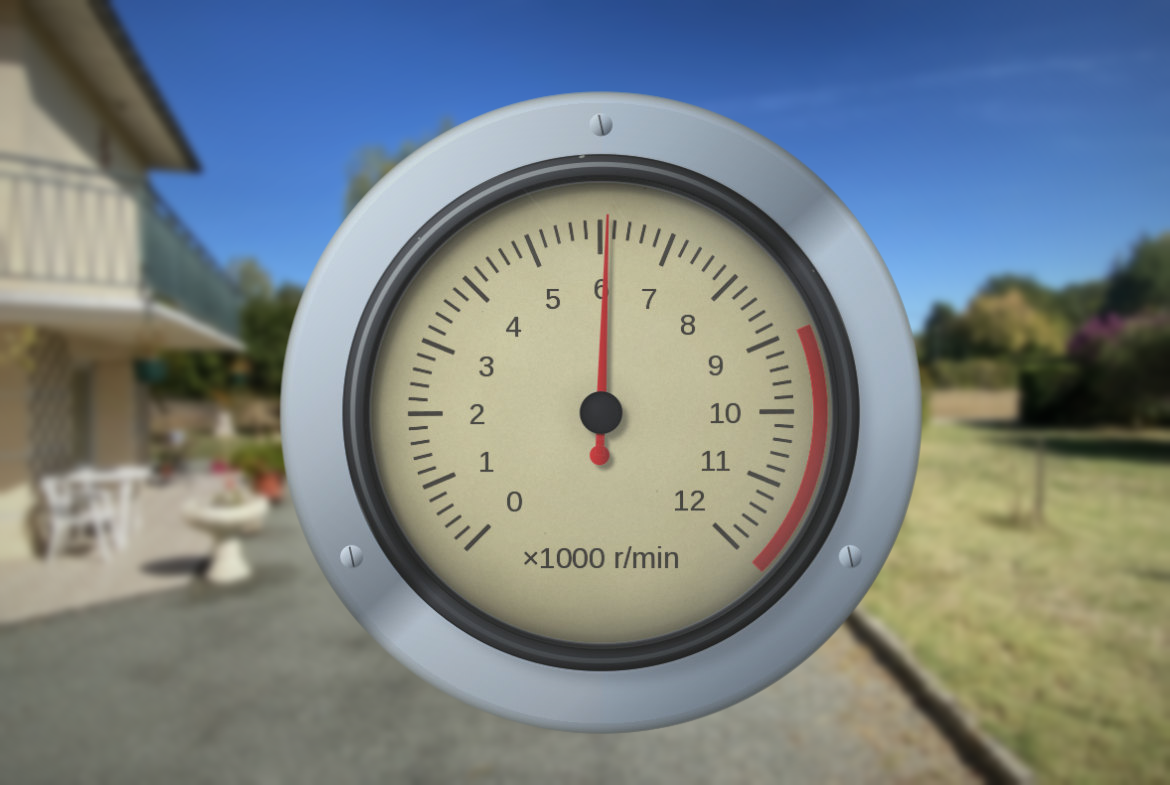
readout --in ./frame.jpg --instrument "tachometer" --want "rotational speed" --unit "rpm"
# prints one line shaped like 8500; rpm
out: 6100; rpm
